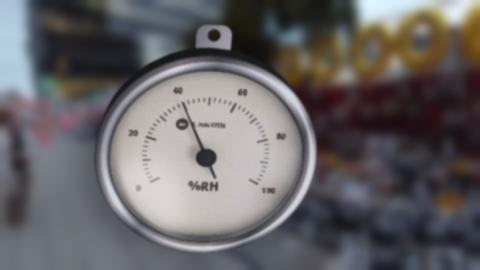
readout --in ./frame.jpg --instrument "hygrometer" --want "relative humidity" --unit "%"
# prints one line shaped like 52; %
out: 40; %
